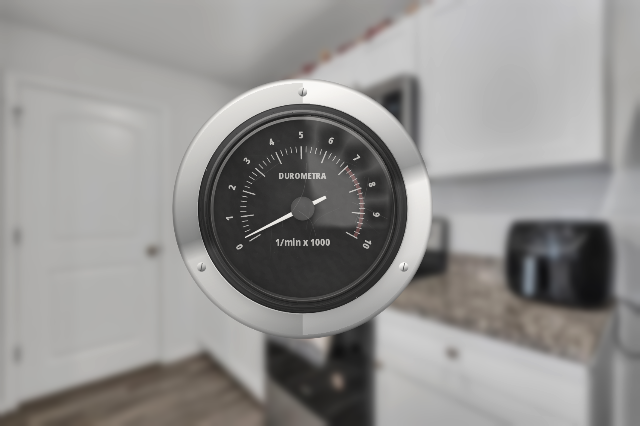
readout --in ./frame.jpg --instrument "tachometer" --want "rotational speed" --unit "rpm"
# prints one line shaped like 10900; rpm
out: 200; rpm
